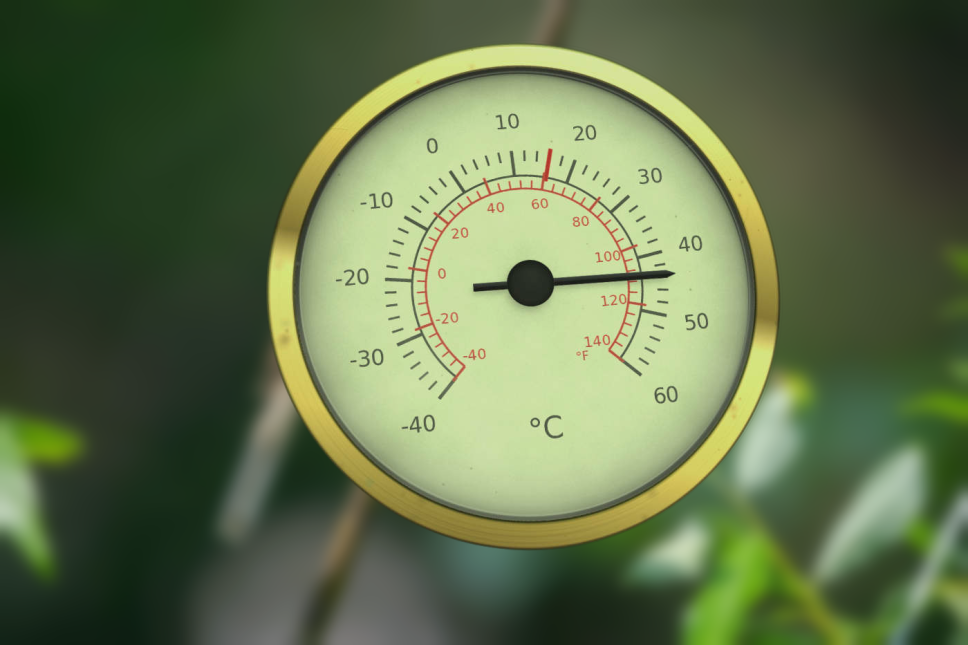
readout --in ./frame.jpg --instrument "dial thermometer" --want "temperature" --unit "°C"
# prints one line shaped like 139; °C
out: 44; °C
